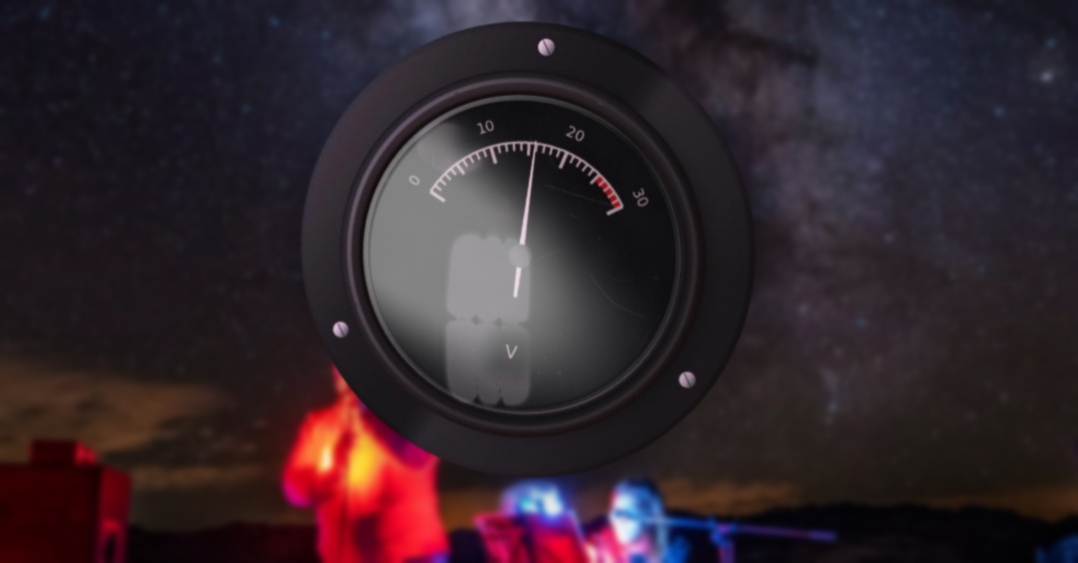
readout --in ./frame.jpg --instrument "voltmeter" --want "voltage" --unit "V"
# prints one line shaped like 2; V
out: 16; V
